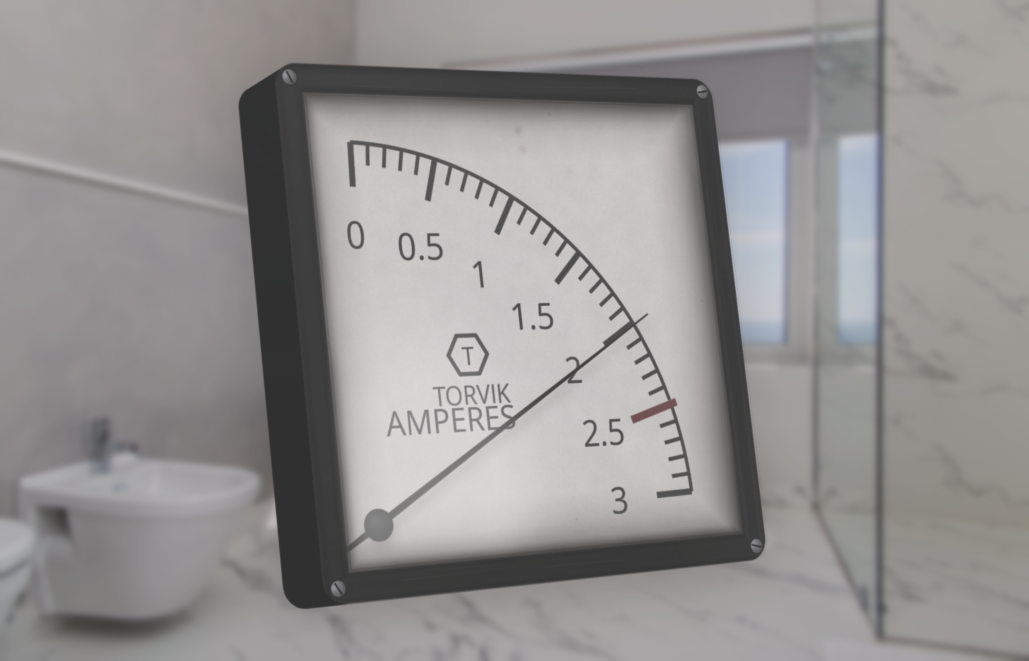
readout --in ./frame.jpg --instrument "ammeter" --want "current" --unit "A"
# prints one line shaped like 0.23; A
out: 2; A
